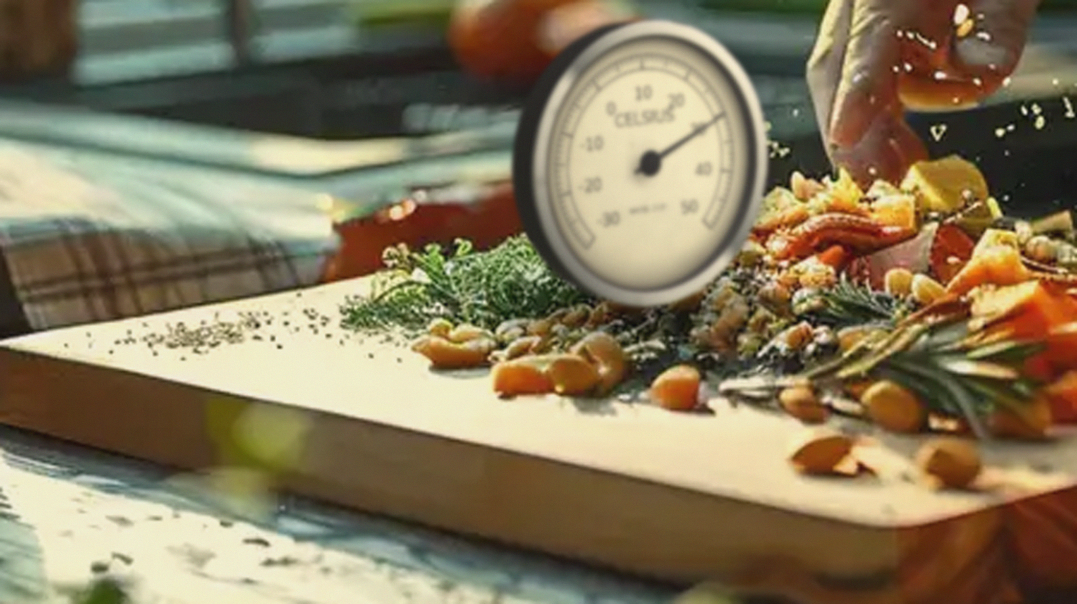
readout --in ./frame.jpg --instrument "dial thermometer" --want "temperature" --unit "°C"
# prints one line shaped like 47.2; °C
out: 30; °C
